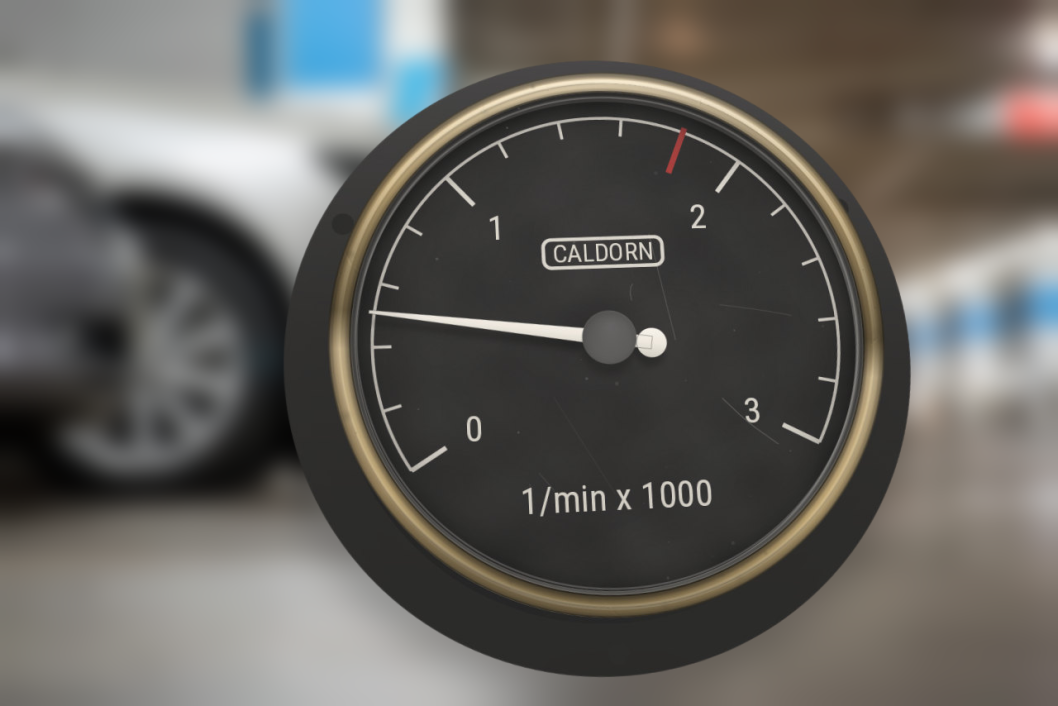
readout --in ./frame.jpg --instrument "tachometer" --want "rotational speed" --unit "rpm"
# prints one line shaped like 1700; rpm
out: 500; rpm
